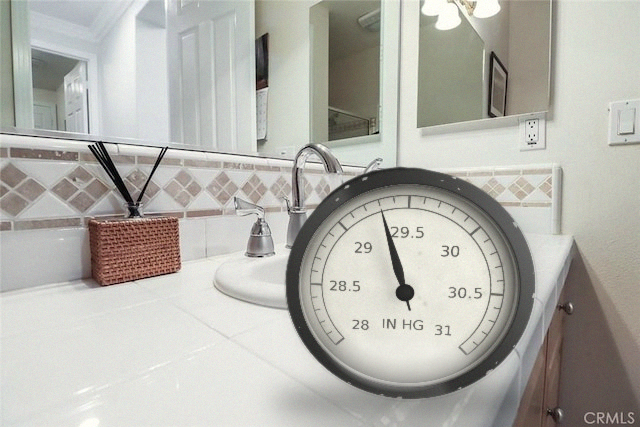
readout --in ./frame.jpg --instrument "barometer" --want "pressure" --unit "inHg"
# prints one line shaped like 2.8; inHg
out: 29.3; inHg
